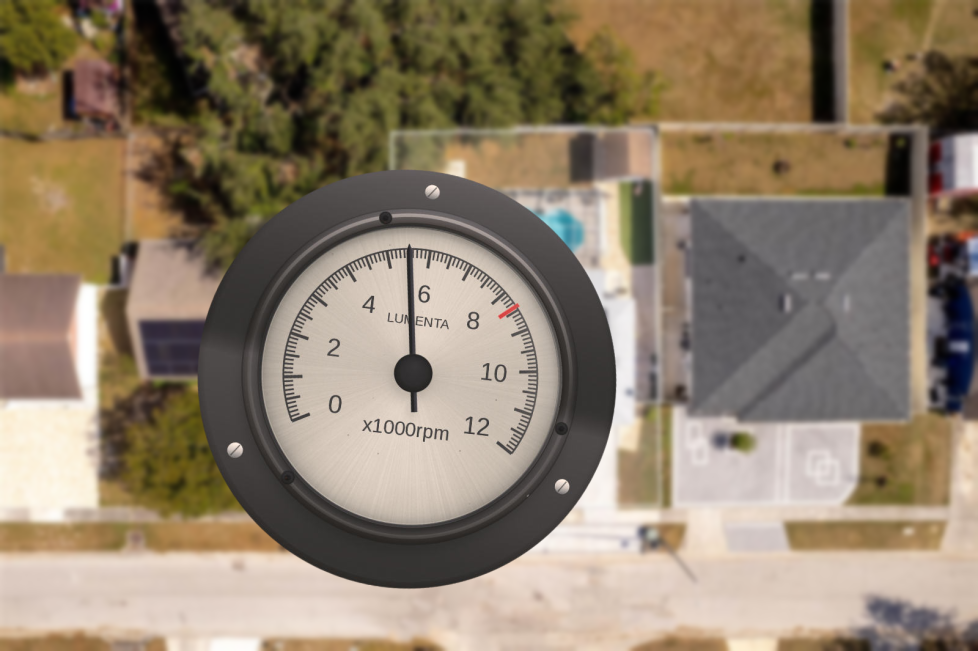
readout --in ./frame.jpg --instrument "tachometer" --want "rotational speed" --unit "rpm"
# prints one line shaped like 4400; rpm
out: 5500; rpm
